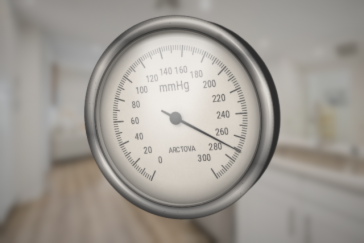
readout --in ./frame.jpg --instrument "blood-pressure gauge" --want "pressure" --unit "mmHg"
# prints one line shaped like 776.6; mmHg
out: 270; mmHg
